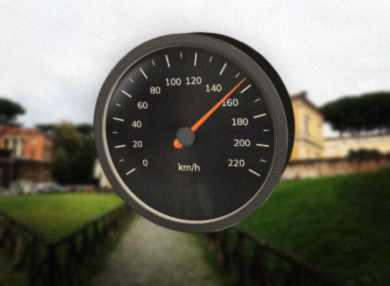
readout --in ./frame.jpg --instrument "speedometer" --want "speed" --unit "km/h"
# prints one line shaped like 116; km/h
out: 155; km/h
